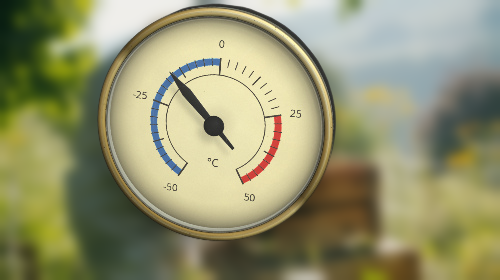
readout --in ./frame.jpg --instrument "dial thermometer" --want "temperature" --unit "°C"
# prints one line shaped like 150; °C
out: -15; °C
